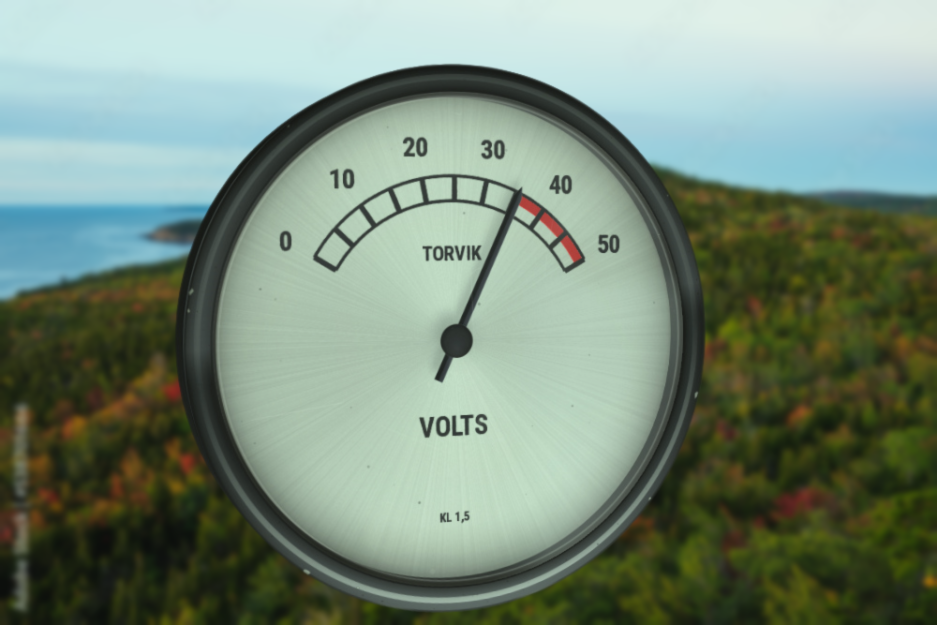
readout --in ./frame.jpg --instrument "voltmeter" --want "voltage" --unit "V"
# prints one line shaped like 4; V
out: 35; V
